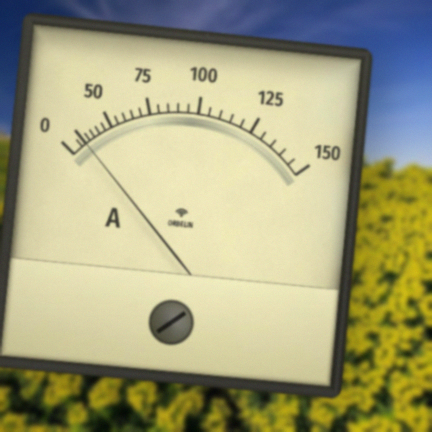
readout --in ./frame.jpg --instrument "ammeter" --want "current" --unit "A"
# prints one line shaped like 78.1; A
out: 25; A
